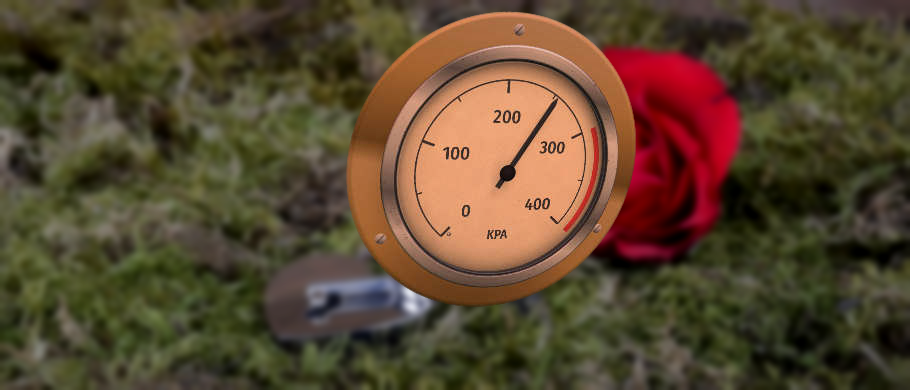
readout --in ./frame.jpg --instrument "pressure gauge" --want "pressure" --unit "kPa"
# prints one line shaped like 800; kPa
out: 250; kPa
